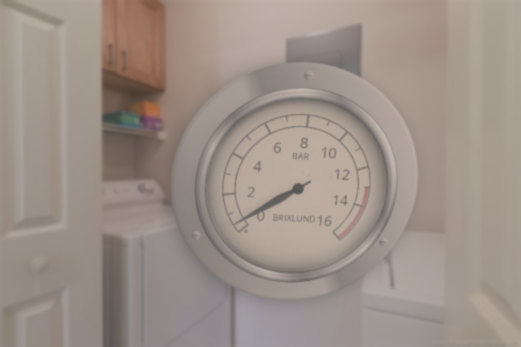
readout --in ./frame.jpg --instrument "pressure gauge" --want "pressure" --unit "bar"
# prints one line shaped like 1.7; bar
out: 0.5; bar
